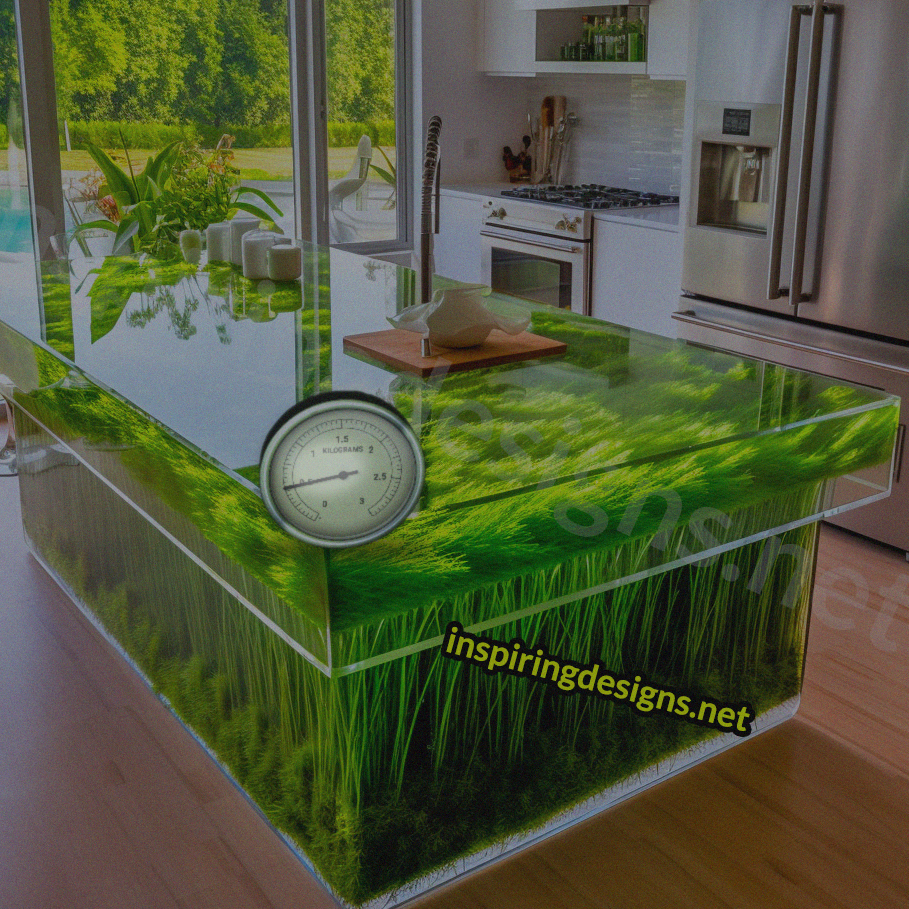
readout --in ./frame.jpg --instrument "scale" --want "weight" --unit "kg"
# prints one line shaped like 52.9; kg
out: 0.5; kg
